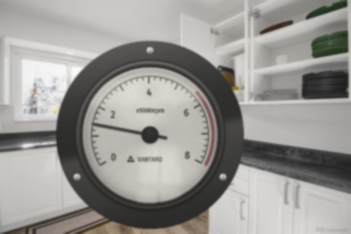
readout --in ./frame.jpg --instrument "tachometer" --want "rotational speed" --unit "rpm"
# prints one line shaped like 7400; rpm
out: 1400; rpm
